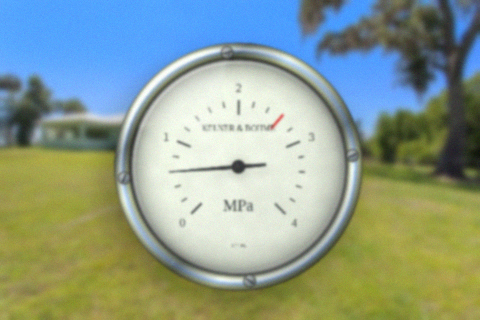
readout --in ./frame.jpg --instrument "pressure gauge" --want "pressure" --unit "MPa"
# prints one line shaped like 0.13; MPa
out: 0.6; MPa
